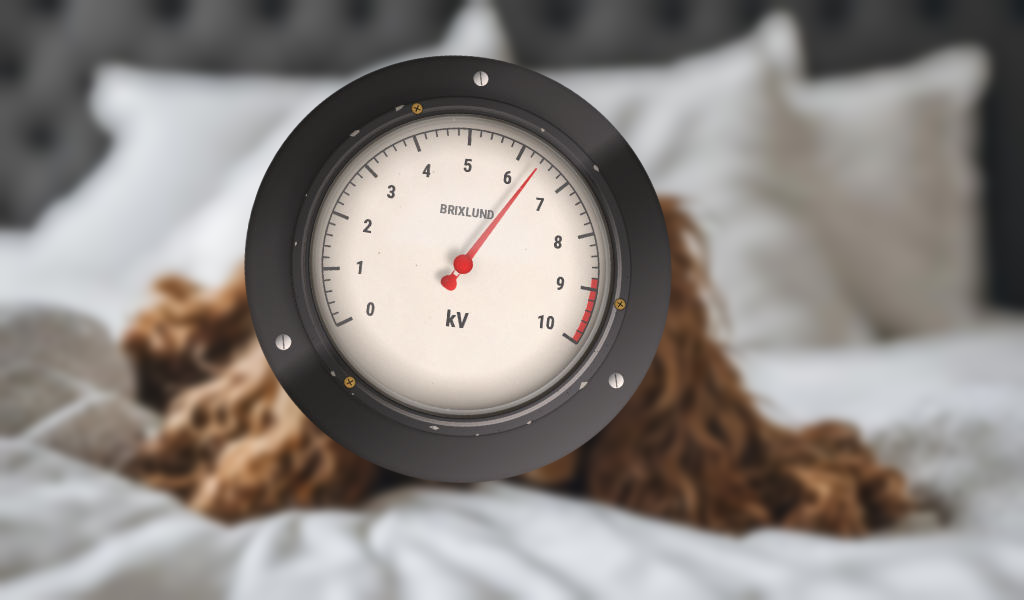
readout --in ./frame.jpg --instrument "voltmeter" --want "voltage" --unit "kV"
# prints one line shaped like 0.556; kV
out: 6.4; kV
